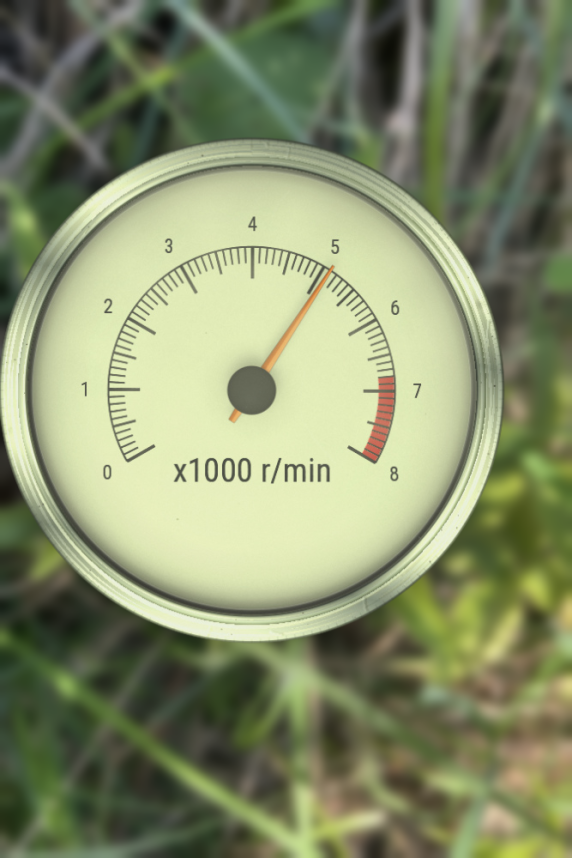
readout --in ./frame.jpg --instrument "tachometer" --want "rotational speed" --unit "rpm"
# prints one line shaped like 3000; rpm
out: 5100; rpm
